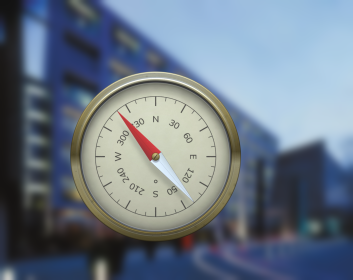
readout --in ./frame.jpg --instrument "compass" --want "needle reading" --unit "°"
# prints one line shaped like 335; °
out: 320; °
